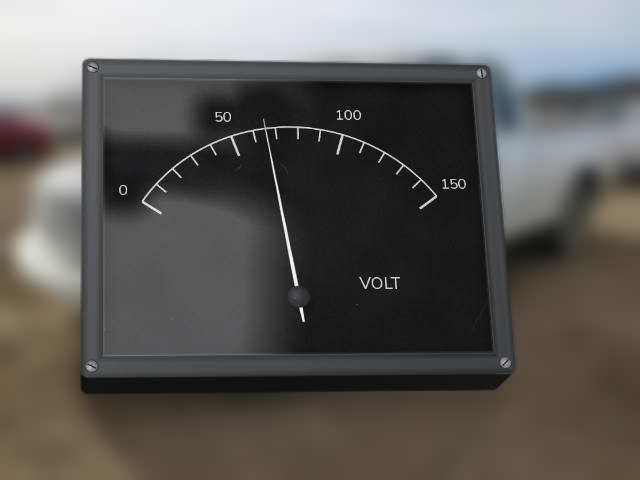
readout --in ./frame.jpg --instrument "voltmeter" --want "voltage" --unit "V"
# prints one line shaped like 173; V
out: 65; V
